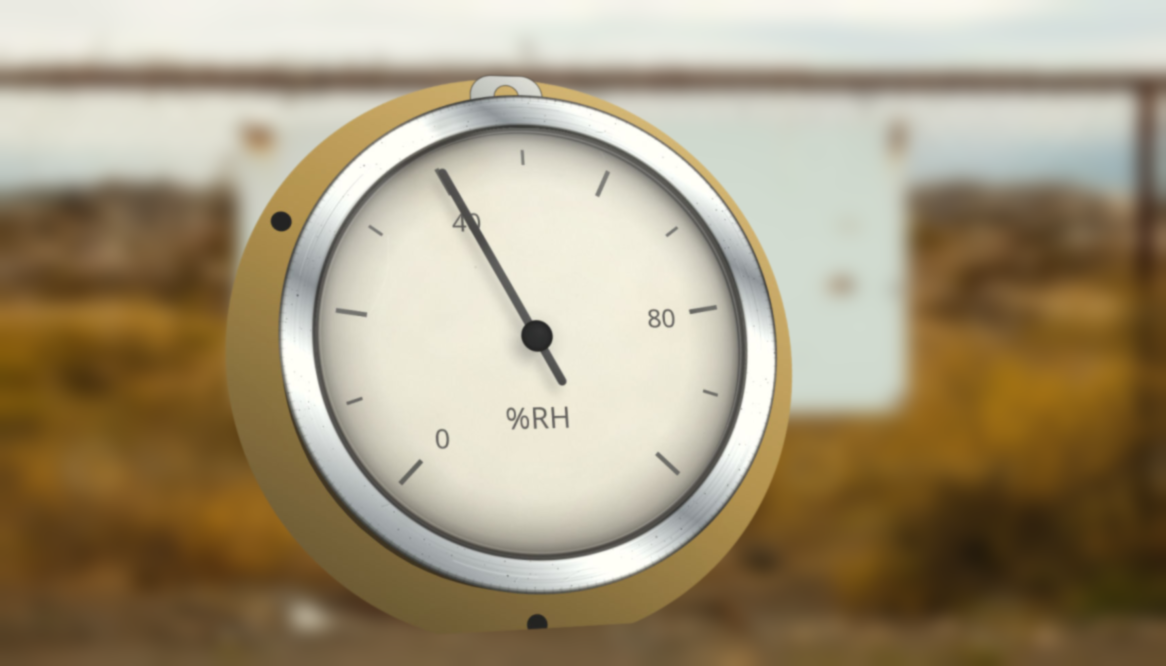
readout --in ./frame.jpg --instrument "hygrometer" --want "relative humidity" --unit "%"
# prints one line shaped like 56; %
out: 40; %
